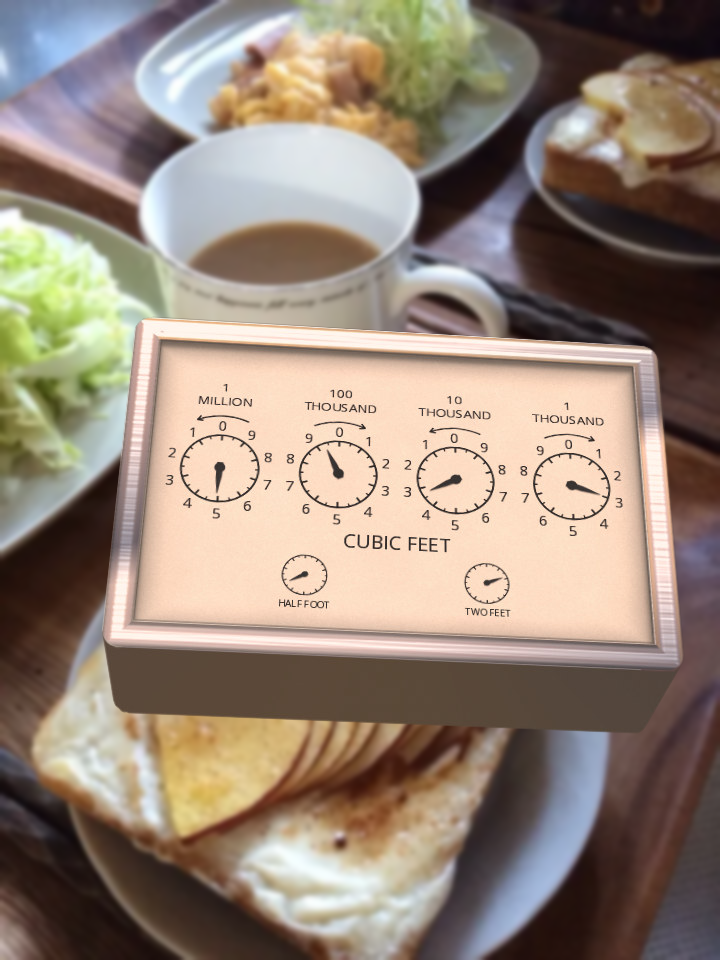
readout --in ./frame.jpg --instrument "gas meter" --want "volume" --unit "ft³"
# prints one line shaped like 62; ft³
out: 493300; ft³
